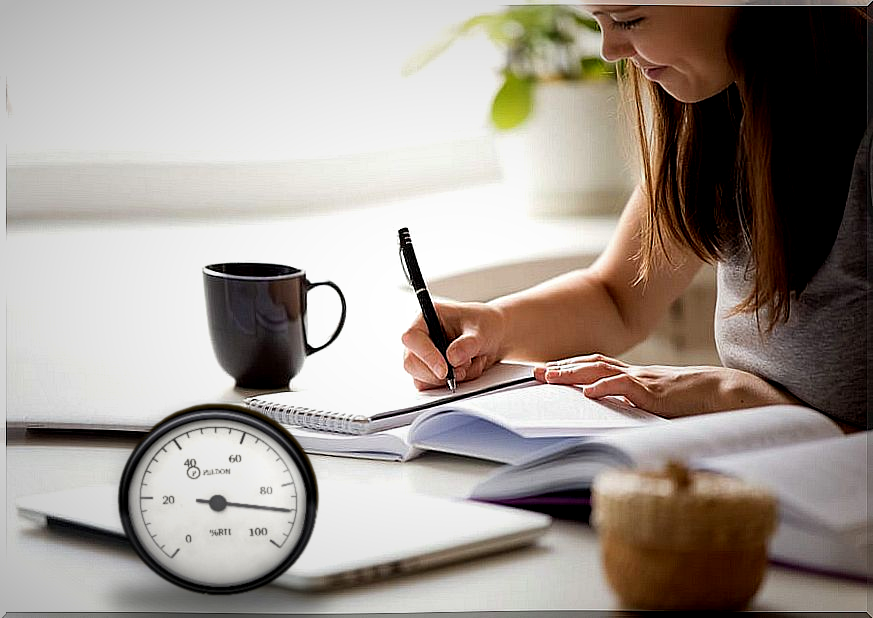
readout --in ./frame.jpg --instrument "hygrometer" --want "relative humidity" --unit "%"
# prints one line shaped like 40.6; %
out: 88; %
